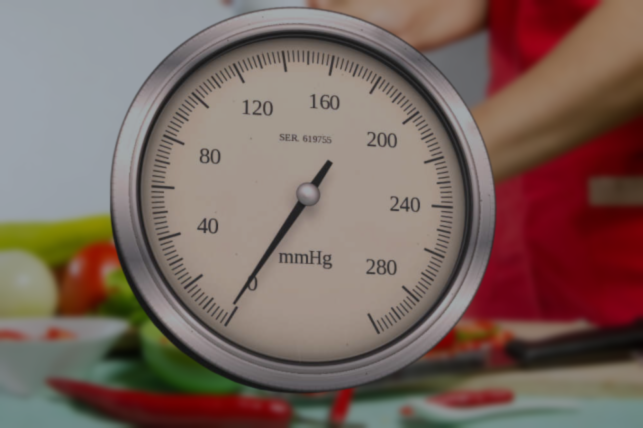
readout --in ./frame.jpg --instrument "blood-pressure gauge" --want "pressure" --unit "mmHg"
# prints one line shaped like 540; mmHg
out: 2; mmHg
